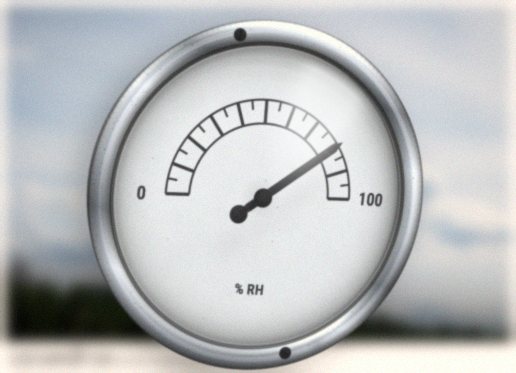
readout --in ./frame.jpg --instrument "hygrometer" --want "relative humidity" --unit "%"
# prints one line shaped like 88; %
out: 80; %
